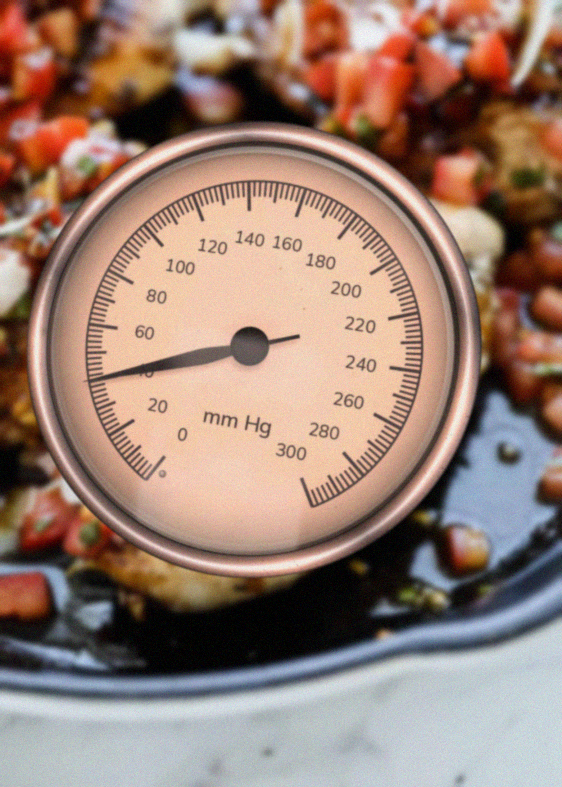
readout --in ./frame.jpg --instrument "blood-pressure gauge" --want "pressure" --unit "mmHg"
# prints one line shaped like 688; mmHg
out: 40; mmHg
